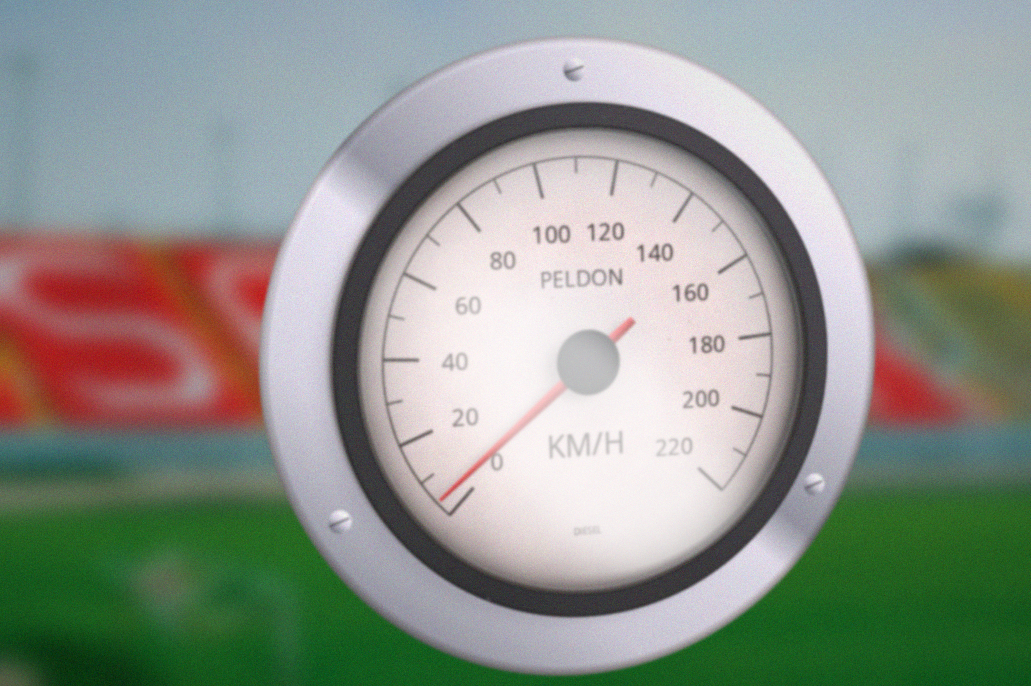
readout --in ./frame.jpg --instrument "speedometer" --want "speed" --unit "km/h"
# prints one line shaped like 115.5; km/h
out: 5; km/h
